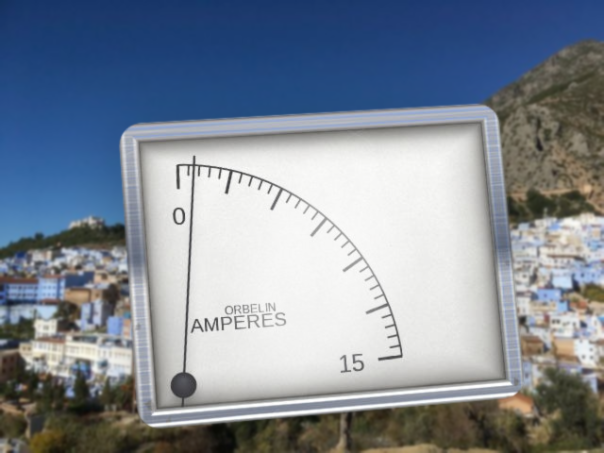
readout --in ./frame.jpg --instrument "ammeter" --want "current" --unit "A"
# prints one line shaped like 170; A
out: 0.75; A
